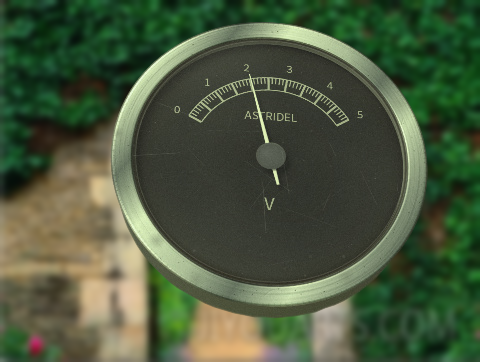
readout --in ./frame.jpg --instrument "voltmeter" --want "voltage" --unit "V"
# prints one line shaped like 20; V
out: 2; V
